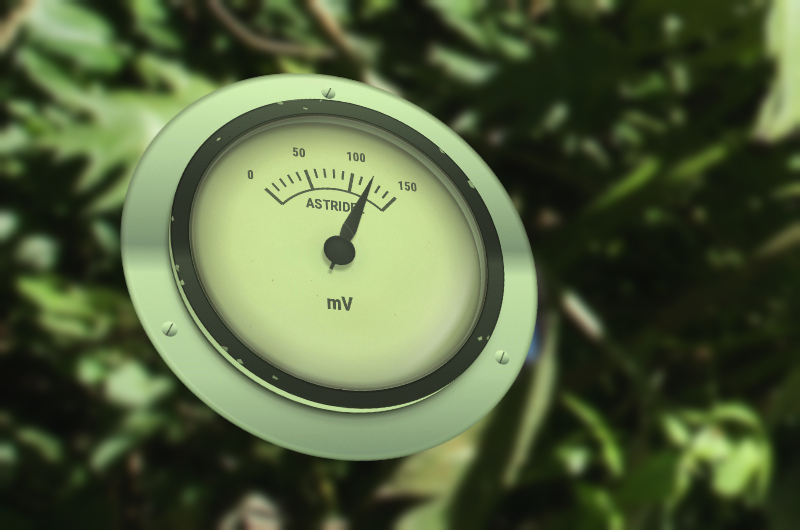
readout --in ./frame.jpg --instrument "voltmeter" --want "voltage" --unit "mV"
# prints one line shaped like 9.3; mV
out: 120; mV
